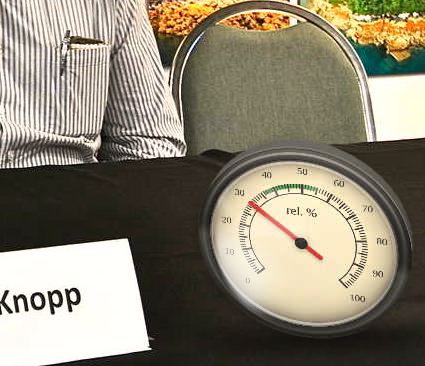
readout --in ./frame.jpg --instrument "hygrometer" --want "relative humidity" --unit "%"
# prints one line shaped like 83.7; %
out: 30; %
